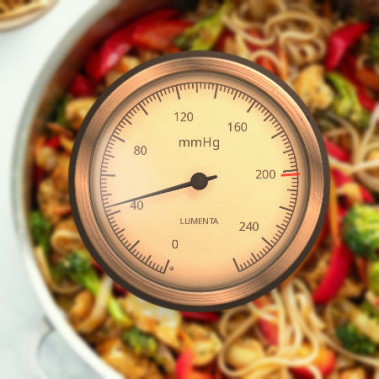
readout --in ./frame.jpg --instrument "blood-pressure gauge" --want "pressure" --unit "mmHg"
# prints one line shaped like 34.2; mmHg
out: 44; mmHg
